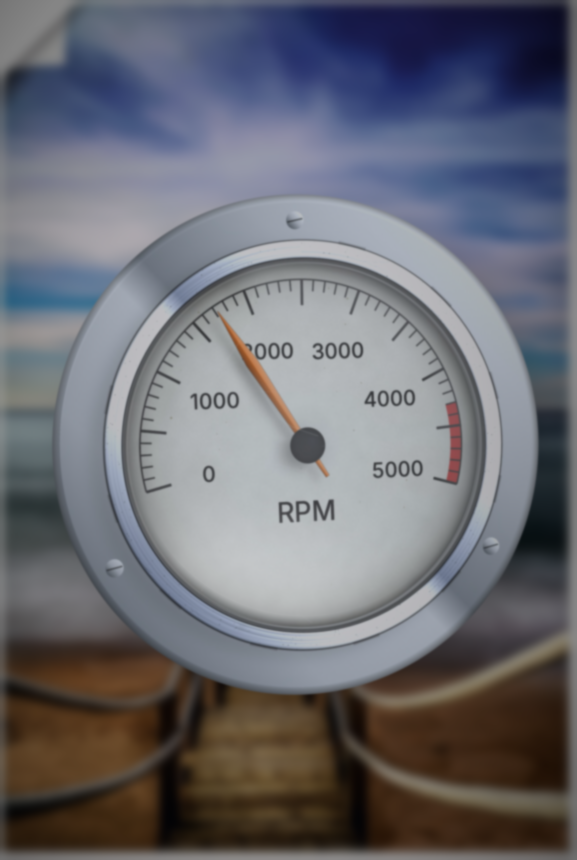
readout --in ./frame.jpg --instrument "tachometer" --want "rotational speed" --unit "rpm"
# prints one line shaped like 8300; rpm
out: 1700; rpm
